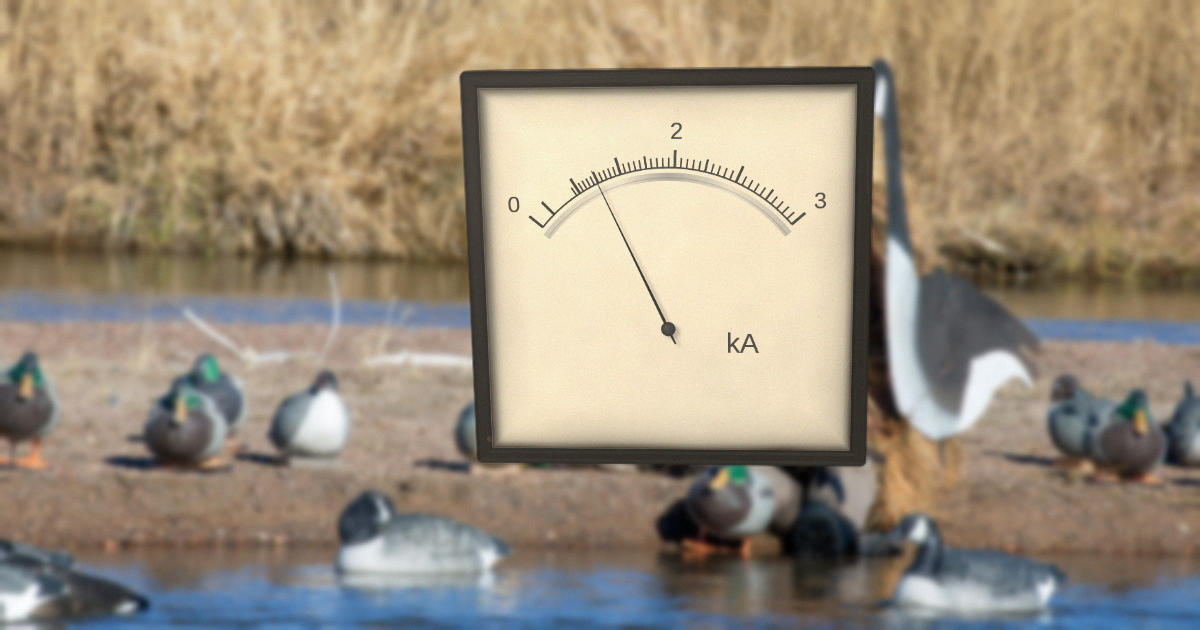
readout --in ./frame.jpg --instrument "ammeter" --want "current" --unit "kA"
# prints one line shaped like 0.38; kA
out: 1.25; kA
